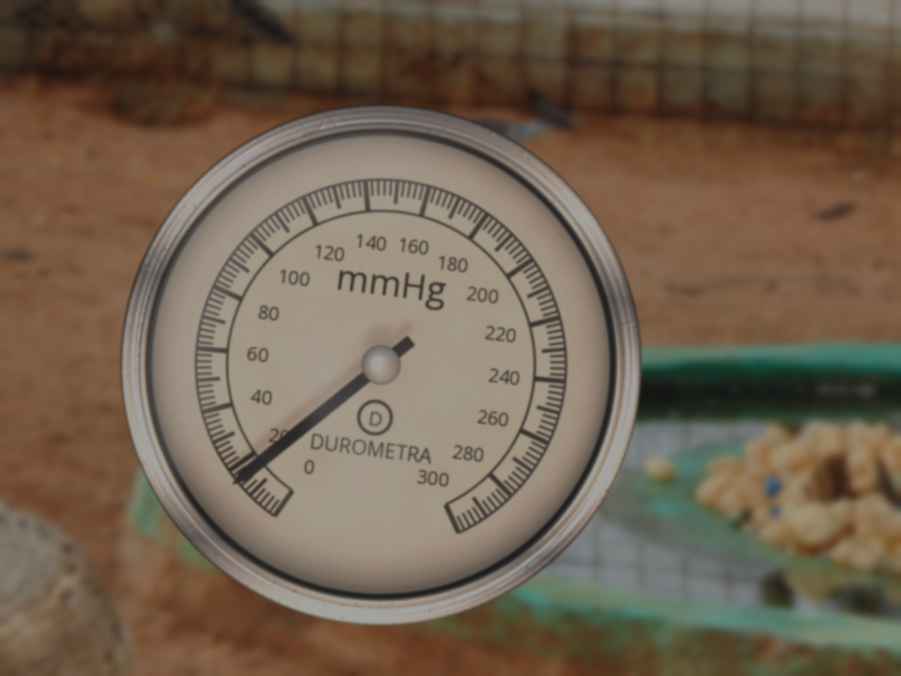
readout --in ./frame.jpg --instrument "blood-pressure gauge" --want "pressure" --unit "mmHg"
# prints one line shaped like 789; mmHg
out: 16; mmHg
